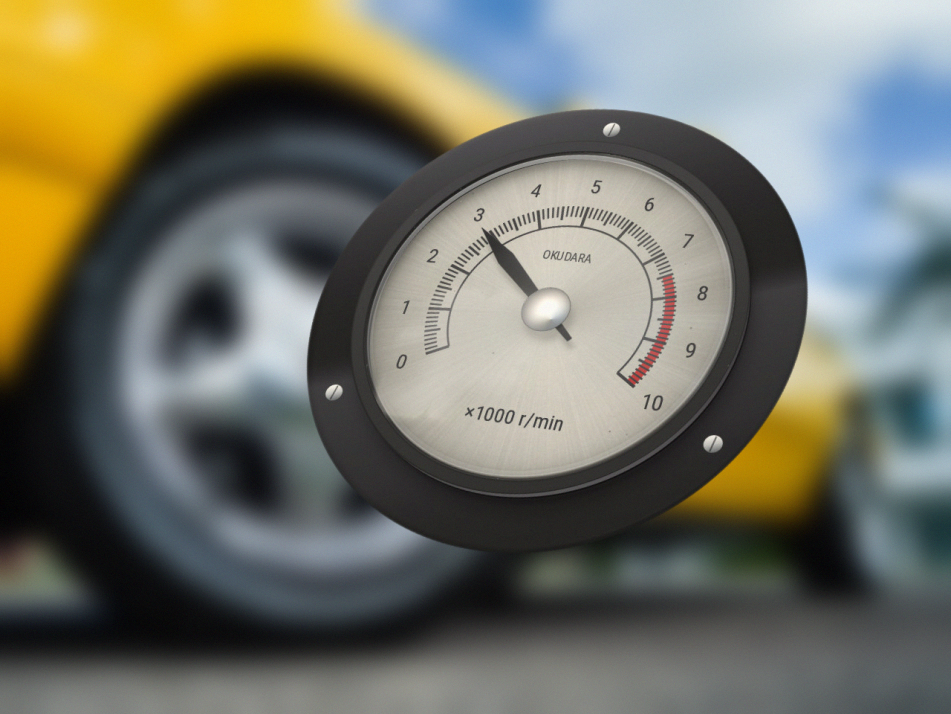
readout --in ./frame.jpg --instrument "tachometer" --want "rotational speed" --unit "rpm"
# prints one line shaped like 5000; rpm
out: 2900; rpm
